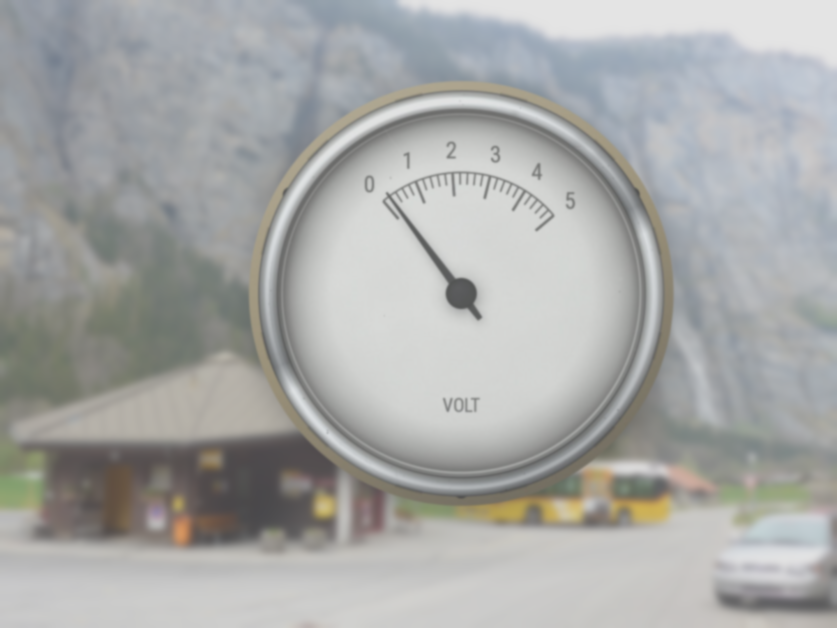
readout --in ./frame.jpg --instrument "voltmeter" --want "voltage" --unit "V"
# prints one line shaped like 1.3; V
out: 0.2; V
